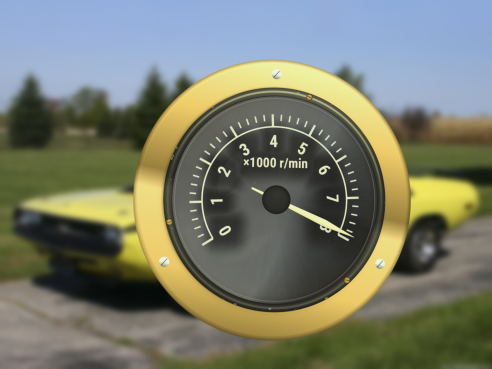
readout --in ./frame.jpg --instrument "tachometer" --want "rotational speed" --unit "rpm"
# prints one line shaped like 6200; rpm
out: 7900; rpm
